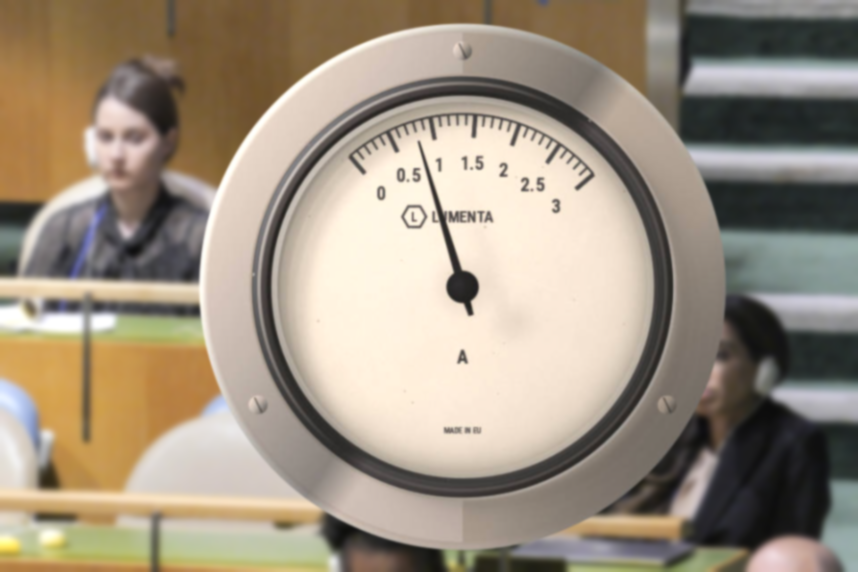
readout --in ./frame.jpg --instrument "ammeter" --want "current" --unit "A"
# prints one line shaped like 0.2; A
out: 0.8; A
